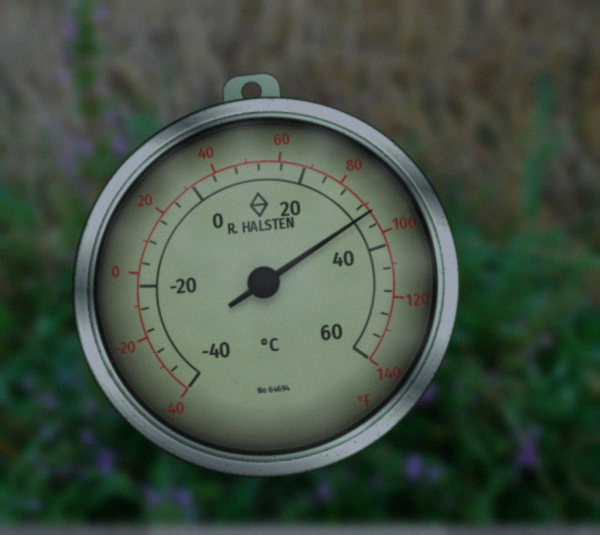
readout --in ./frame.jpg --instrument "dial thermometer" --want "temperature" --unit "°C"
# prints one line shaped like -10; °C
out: 34; °C
